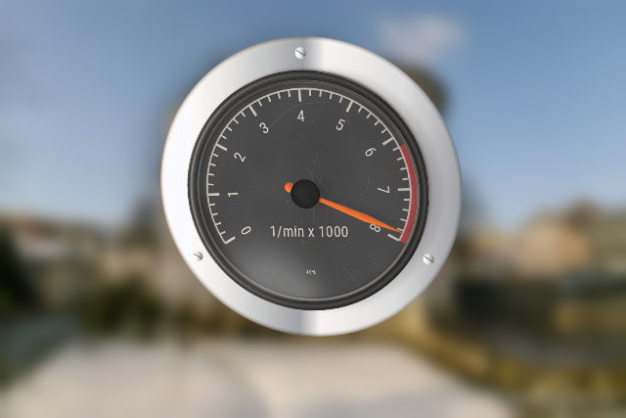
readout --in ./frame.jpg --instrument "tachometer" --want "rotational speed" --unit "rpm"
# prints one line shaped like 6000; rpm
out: 7800; rpm
